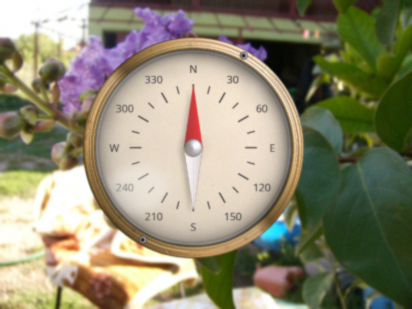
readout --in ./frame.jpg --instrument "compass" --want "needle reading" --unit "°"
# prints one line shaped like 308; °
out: 0; °
